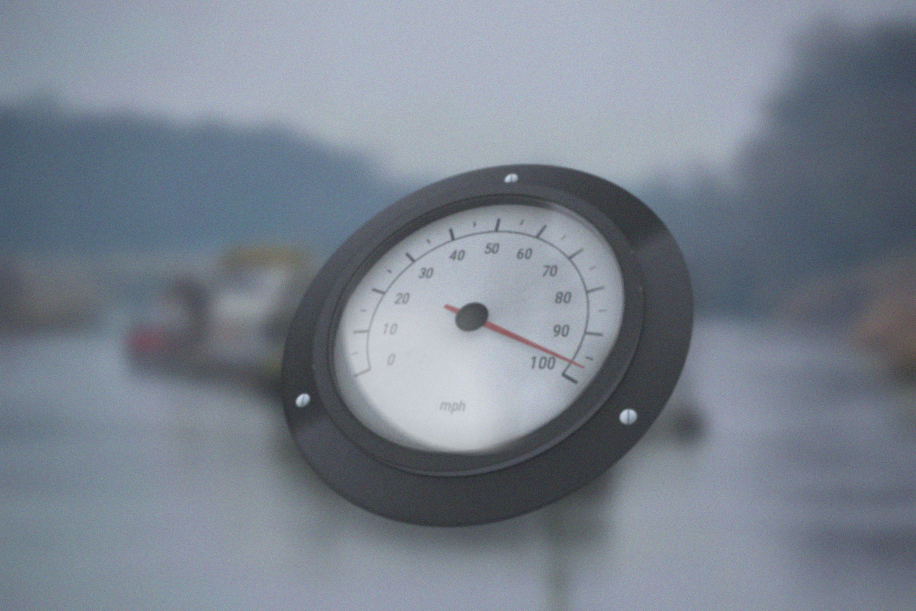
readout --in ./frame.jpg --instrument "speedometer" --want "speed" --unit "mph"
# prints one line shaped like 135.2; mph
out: 97.5; mph
